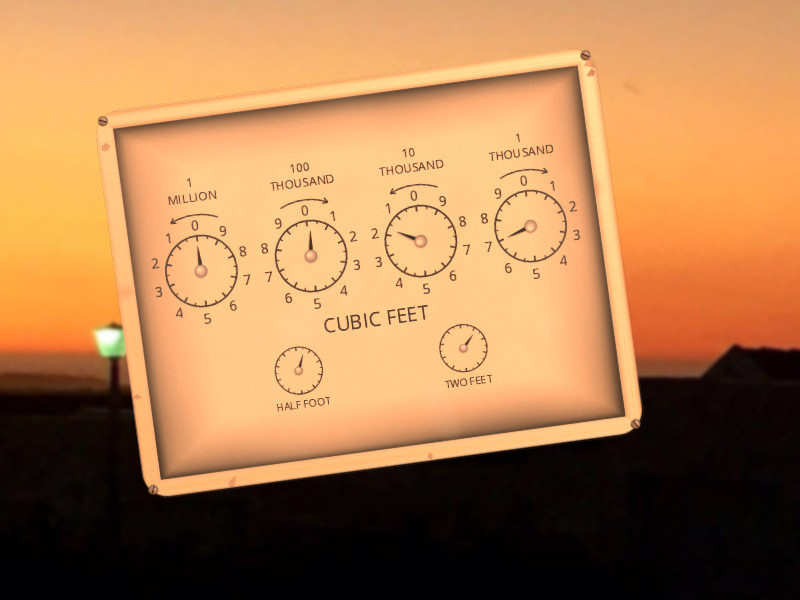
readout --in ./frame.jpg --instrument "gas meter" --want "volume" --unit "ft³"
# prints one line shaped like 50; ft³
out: 1700; ft³
